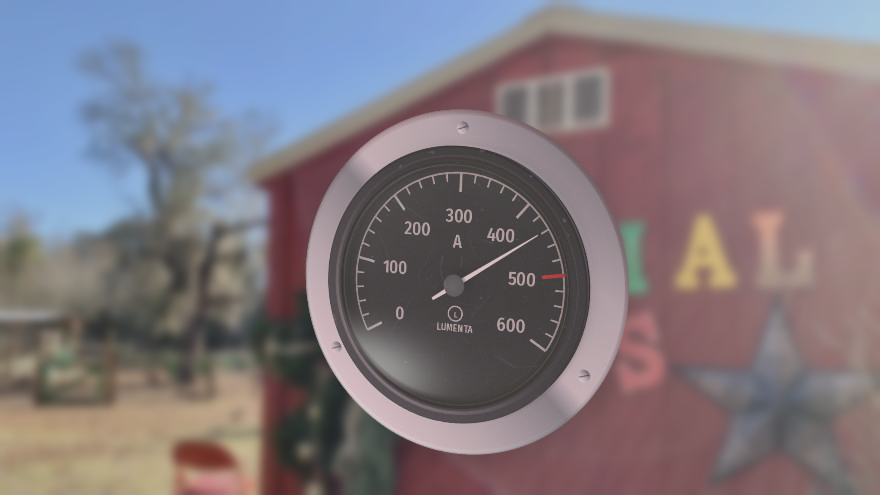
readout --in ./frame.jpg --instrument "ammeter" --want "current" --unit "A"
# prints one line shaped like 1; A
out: 440; A
